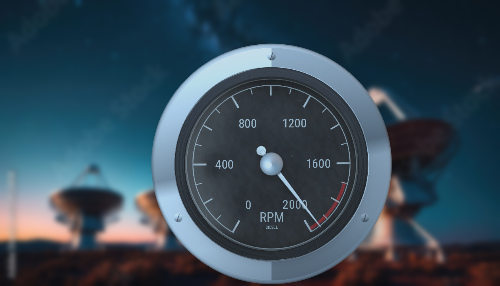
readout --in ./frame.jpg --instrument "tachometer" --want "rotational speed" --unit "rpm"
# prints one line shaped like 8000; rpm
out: 1950; rpm
